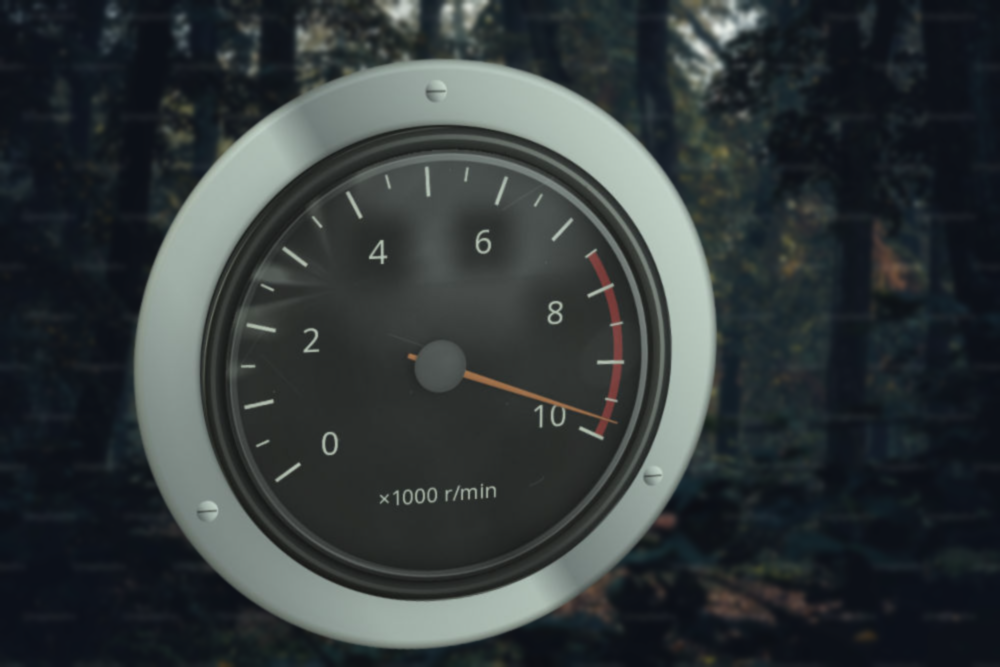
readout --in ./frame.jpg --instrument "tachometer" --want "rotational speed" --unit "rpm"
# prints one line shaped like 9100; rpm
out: 9750; rpm
